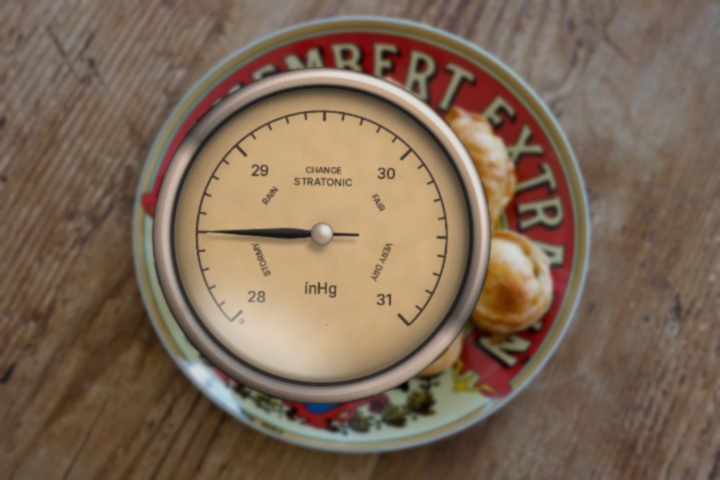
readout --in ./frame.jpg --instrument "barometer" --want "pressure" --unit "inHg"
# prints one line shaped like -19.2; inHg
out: 28.5; inHg
